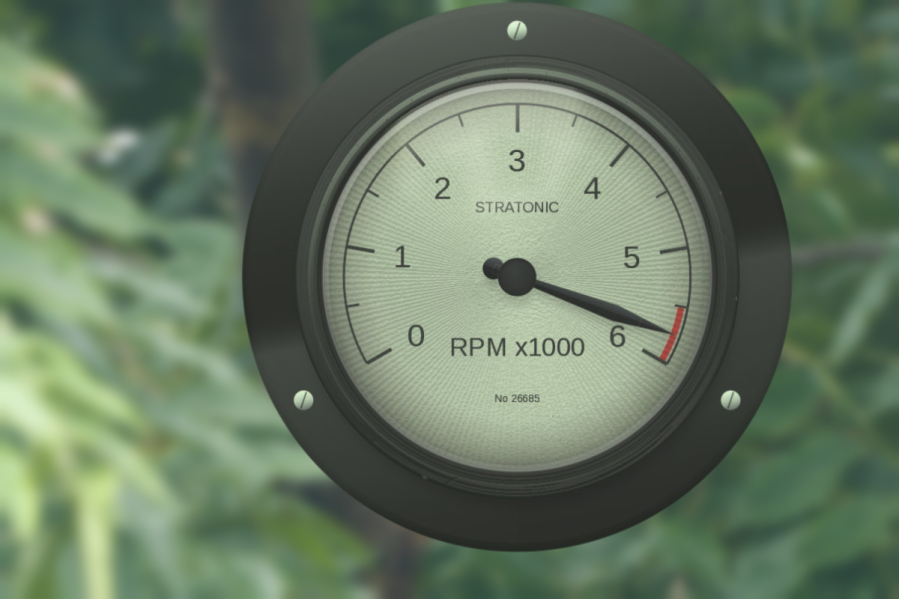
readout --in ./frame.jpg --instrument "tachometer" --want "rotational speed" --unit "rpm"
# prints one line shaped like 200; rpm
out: 5750; rpm
